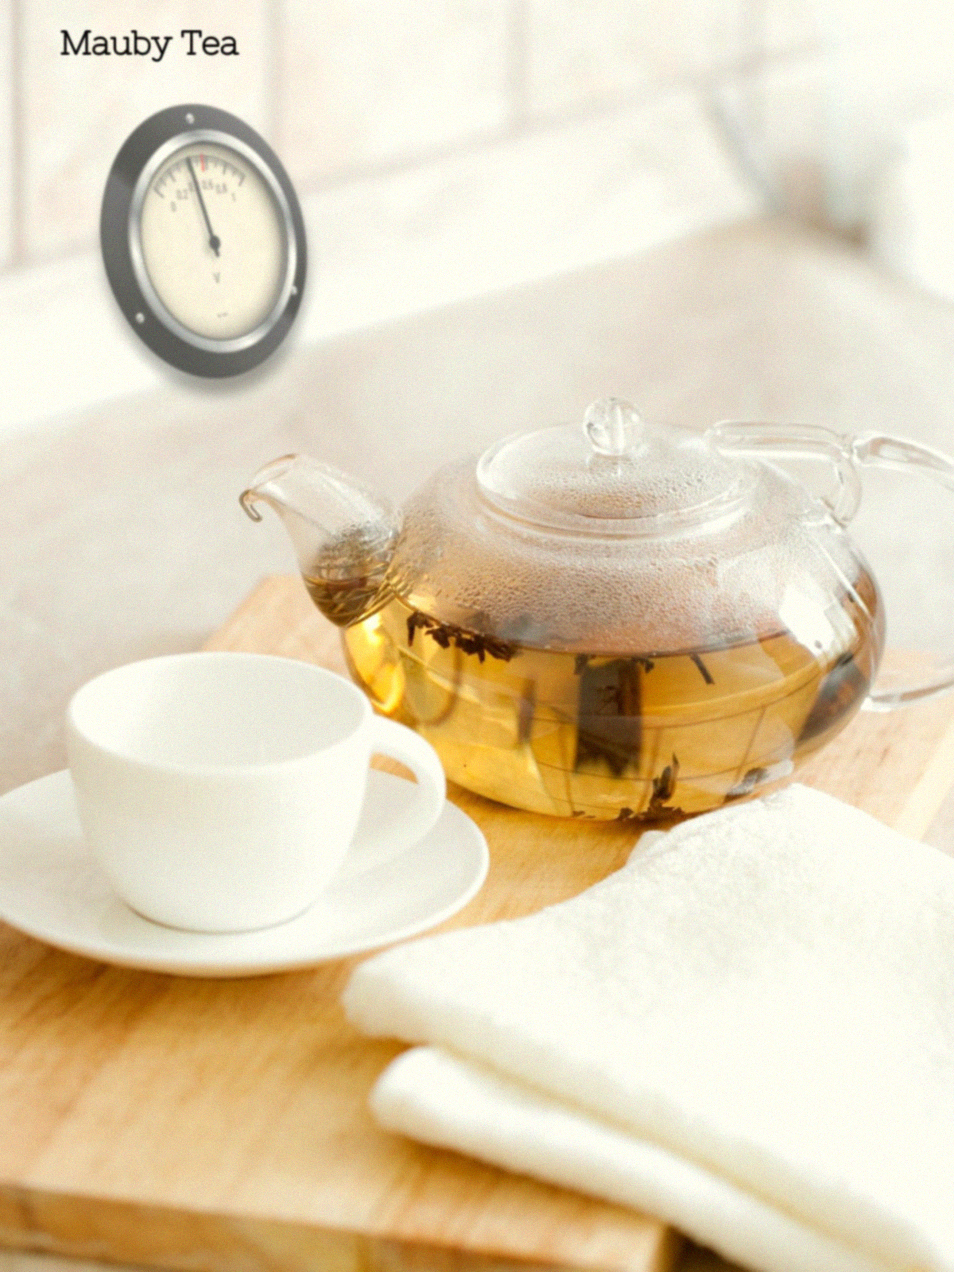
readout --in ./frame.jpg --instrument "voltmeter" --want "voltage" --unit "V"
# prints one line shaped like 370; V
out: 0.4; V
